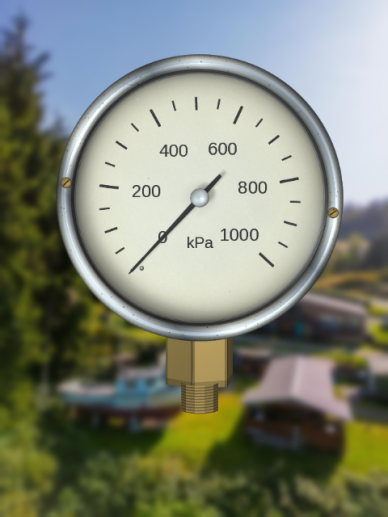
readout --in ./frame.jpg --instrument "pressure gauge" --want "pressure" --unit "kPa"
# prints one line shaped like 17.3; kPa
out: 0; kPa
